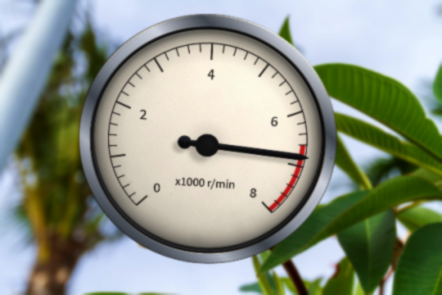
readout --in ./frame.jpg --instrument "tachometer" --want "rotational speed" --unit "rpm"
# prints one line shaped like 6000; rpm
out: 6800; rpm
